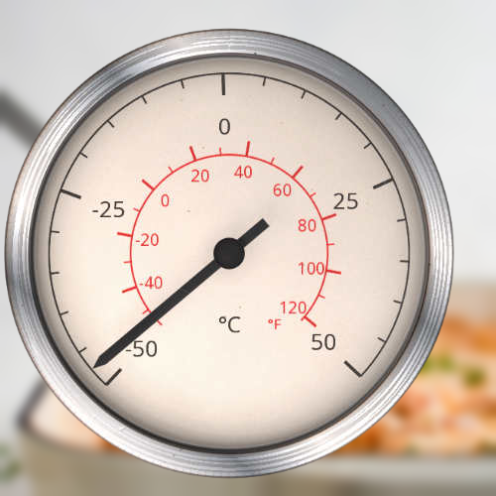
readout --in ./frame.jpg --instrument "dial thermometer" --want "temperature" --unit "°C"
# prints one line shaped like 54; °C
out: -47.5; °C
